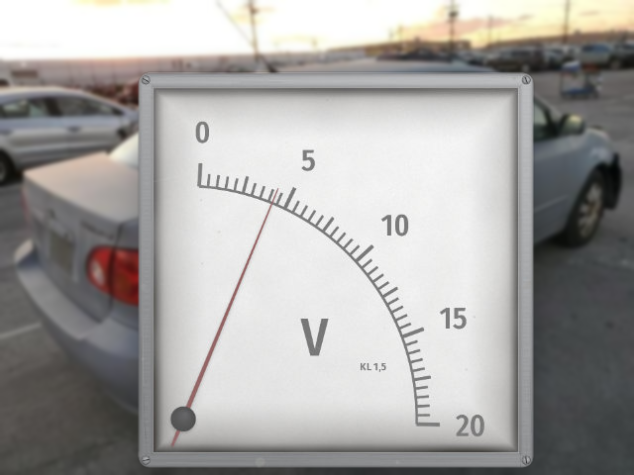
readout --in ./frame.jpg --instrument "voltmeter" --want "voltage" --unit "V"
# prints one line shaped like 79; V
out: 4.25; V
